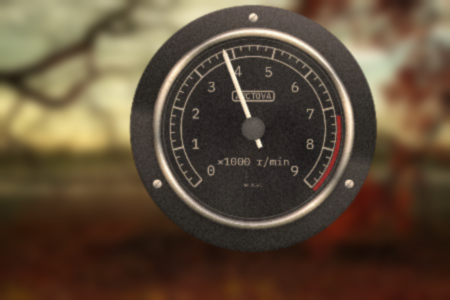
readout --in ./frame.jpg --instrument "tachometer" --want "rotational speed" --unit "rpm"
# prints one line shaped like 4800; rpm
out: 3800; rpm
